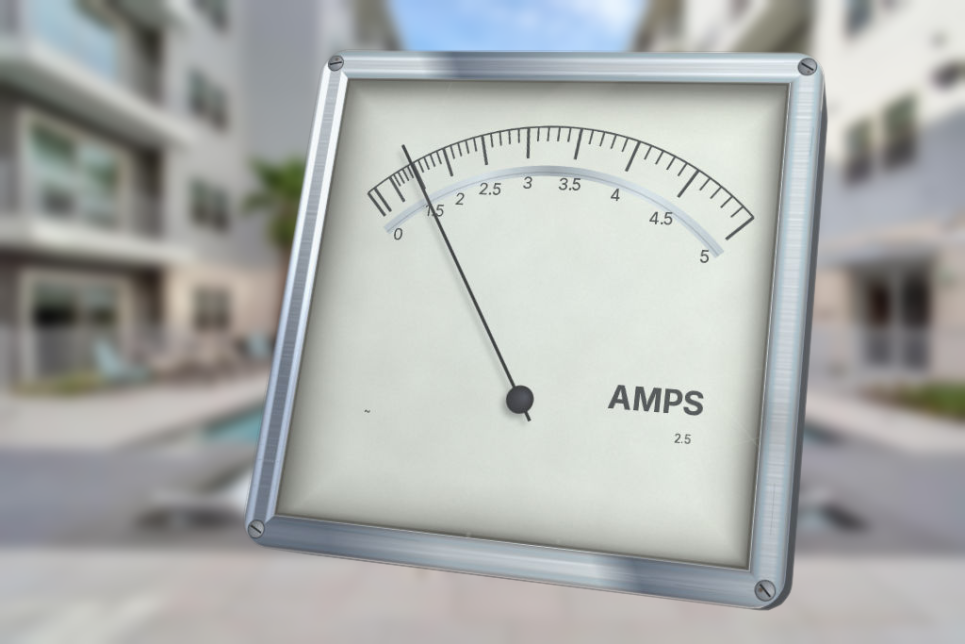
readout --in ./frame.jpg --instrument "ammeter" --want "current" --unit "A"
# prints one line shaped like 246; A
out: 1.5; A
